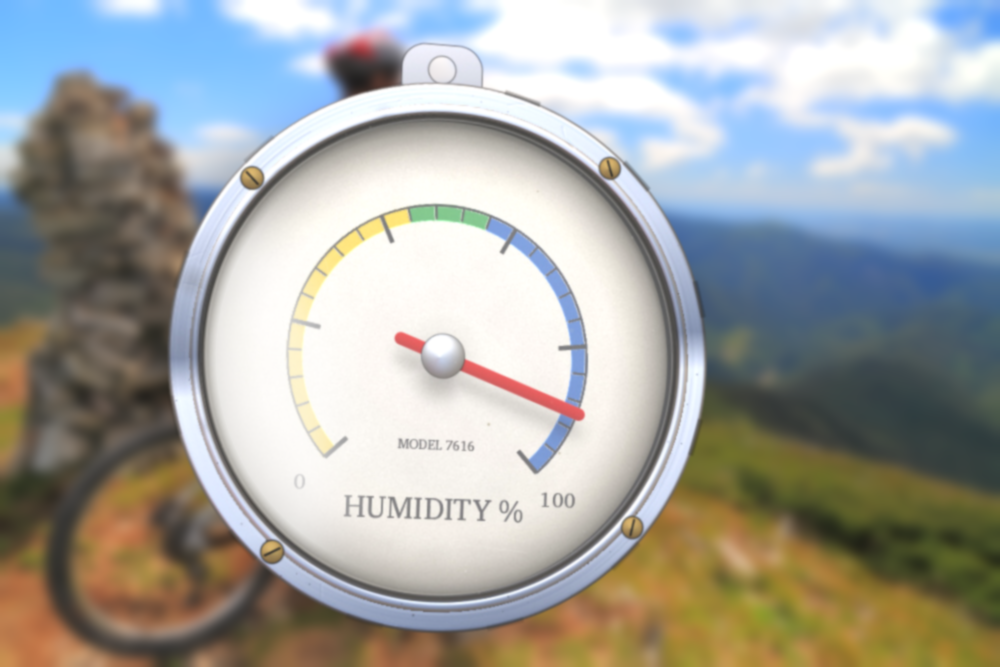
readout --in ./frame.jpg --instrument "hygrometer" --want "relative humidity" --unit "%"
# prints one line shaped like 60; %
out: 90; %
